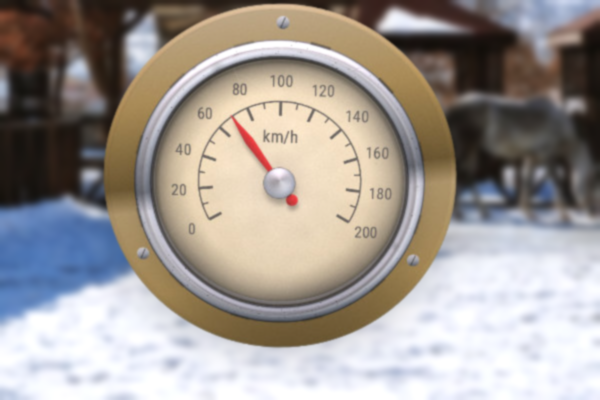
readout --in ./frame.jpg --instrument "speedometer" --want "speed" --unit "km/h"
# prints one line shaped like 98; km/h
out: 70; km/h
